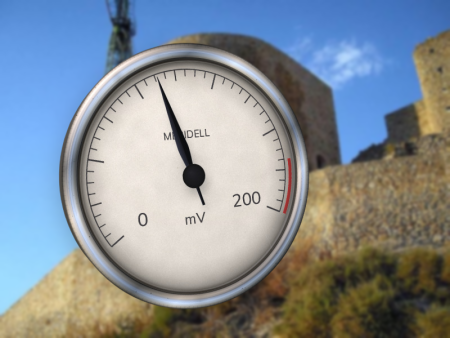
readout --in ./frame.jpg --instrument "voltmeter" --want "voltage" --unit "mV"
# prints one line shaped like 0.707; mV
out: 90; mV
